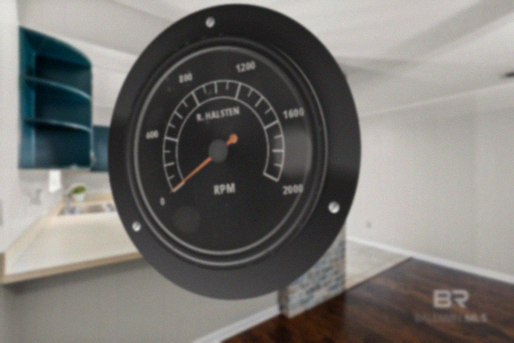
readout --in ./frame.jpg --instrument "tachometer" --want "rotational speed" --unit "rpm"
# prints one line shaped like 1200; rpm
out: 0; rpm
